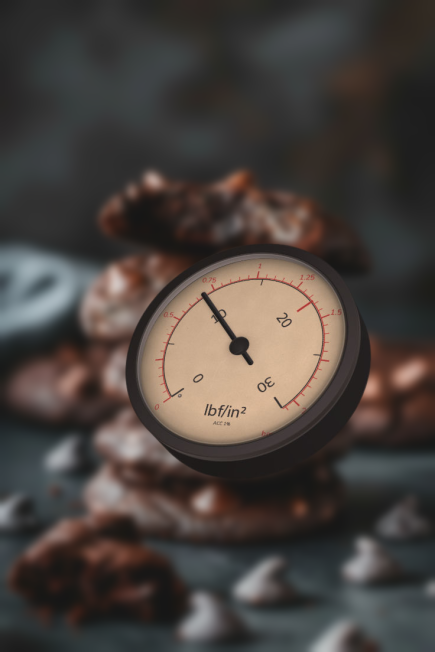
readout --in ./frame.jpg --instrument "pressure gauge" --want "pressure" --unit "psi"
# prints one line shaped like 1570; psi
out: 10; psi
